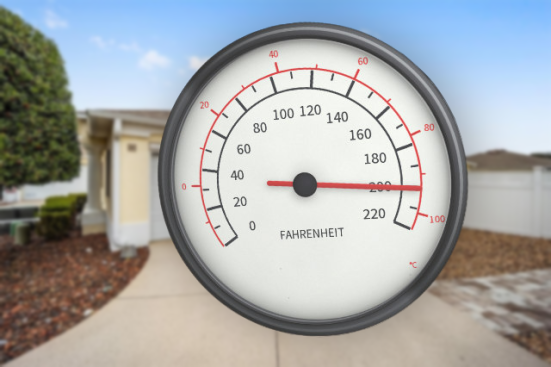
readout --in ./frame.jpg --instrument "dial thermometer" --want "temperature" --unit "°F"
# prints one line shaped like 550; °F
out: 200; °F
